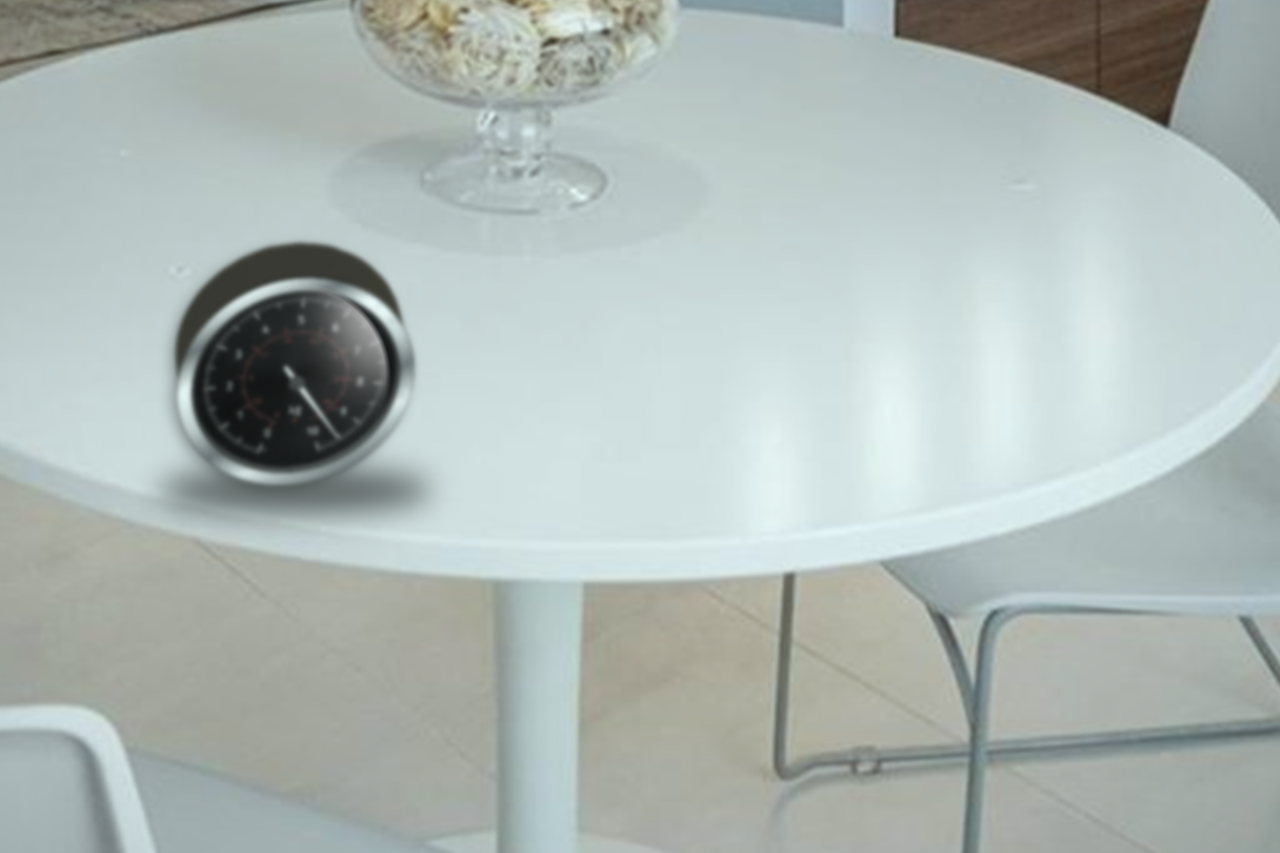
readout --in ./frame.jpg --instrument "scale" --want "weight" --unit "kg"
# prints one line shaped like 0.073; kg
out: 9.5; kg
